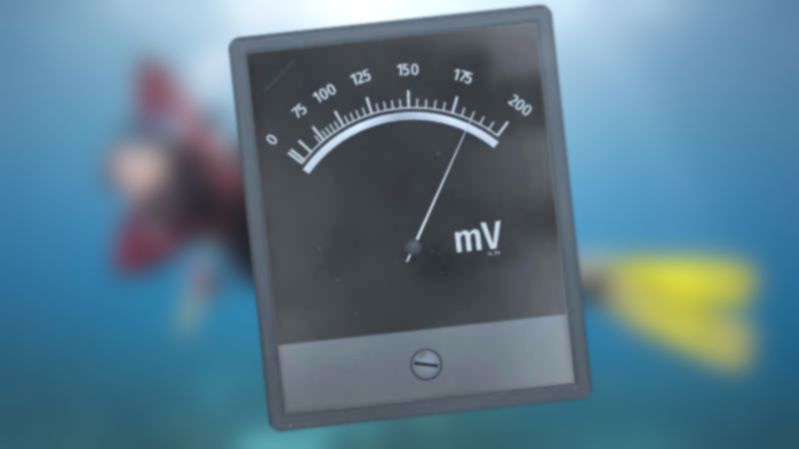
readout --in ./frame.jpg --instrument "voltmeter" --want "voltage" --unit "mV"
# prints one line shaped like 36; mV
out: 185; mV
